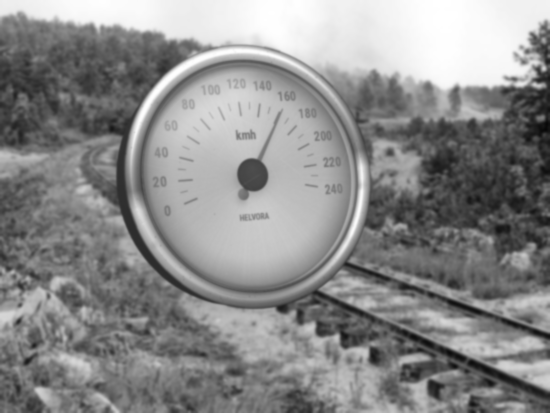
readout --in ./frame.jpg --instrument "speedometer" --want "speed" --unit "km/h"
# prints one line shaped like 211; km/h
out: 160; km/h
